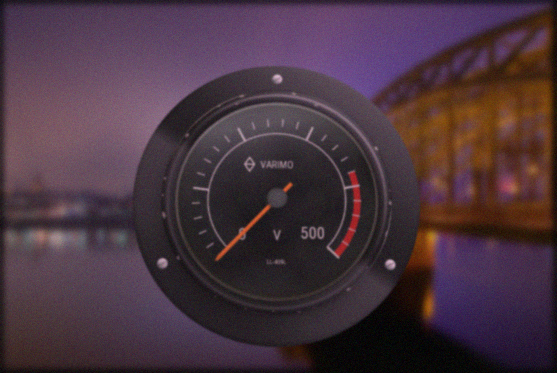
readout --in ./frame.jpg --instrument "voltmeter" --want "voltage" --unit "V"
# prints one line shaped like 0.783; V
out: 0; V
